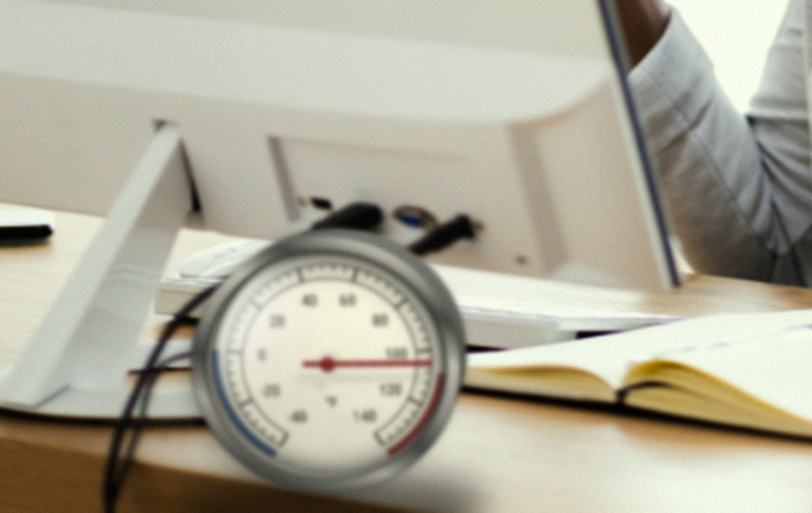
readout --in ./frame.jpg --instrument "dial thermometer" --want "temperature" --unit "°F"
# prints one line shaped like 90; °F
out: 104; °F
